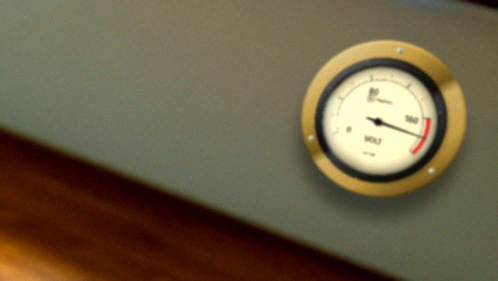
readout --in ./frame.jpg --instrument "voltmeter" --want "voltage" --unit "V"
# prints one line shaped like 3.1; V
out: 180; V
